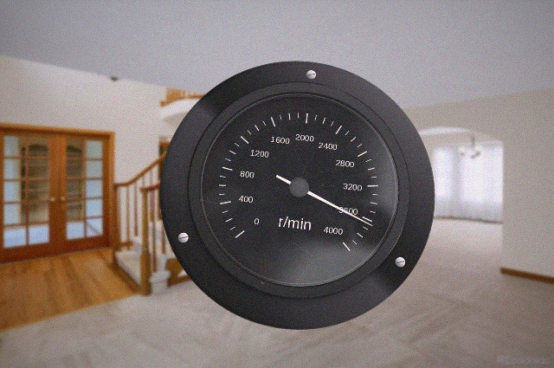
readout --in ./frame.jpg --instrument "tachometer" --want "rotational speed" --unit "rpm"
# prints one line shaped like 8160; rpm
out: 3650; rpm
